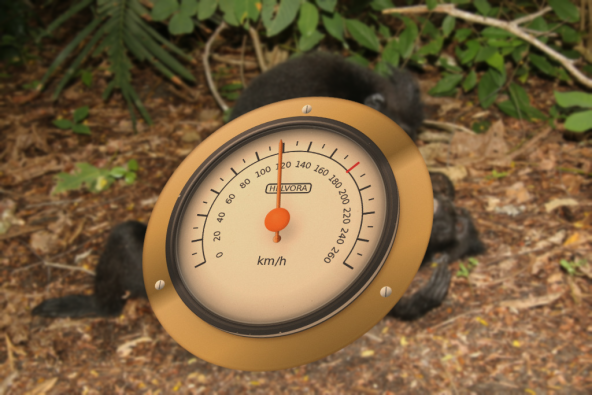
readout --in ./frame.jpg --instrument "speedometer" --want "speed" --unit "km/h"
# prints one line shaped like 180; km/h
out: 120; km/h
